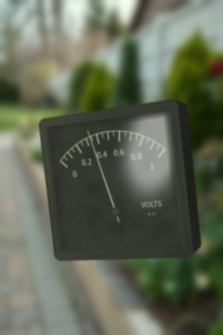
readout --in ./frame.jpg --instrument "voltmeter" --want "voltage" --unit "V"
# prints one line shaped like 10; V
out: 0.35; V
